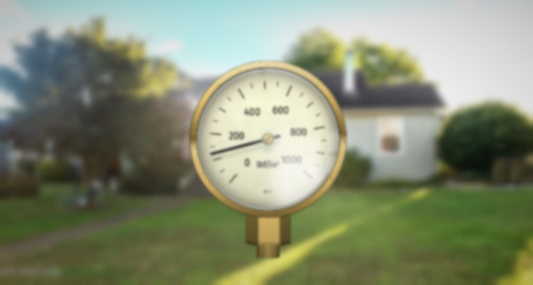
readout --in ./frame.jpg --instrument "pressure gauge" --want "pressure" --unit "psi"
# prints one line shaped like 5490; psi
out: 125; psi
